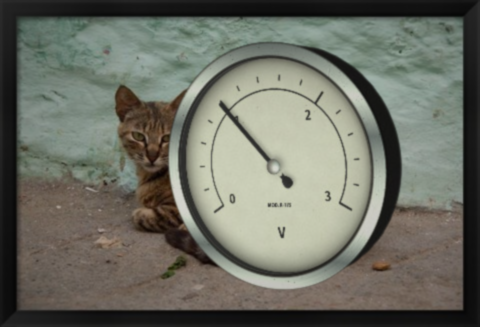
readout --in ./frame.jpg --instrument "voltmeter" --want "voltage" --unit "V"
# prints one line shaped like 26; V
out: 1; V
